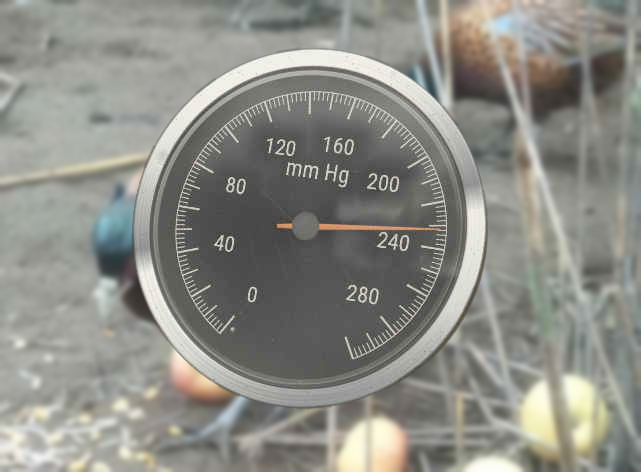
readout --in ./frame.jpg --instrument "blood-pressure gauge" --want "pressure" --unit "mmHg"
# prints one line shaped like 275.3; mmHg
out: 232; mmHg
